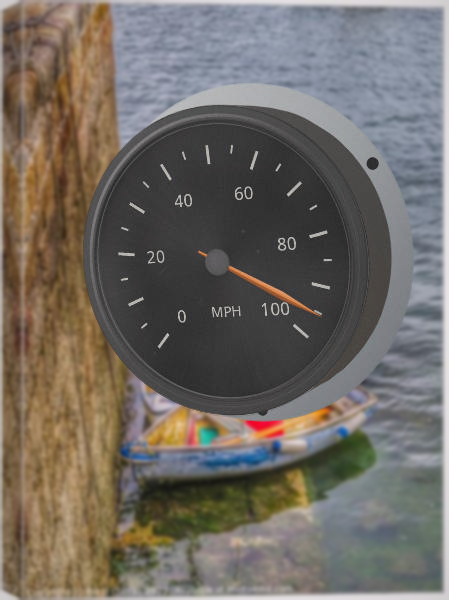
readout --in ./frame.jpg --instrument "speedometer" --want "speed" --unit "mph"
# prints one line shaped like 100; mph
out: 95; mph
